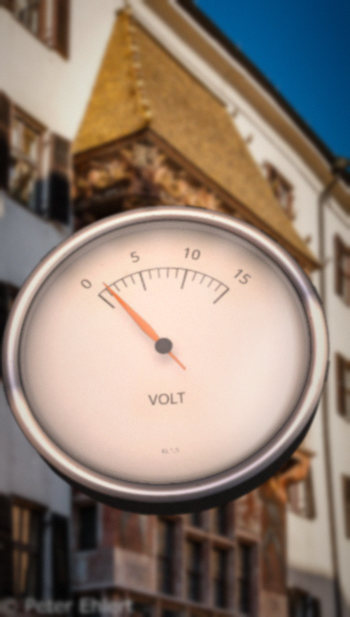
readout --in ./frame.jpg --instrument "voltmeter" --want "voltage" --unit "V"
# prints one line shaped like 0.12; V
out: 1; V
